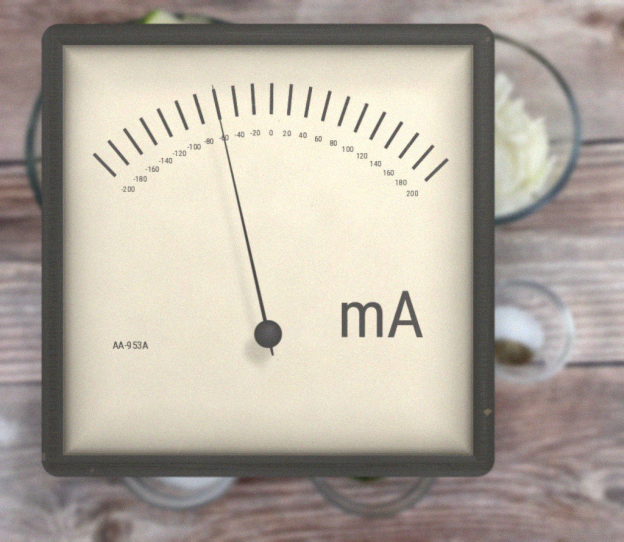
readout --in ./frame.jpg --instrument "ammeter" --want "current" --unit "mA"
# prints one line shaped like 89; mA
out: -60; mA
